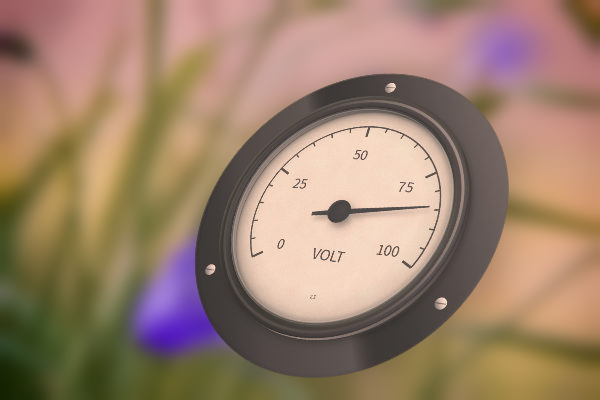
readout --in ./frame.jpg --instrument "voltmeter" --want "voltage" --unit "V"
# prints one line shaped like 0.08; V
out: 85; V
